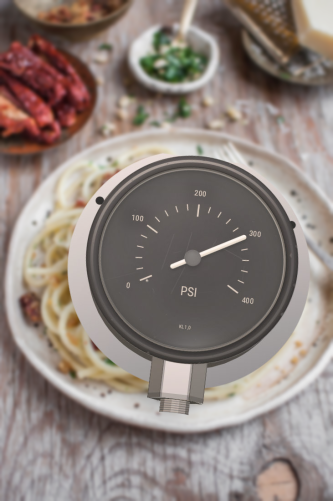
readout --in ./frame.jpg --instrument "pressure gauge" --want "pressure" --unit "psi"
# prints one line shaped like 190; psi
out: 300; psi
